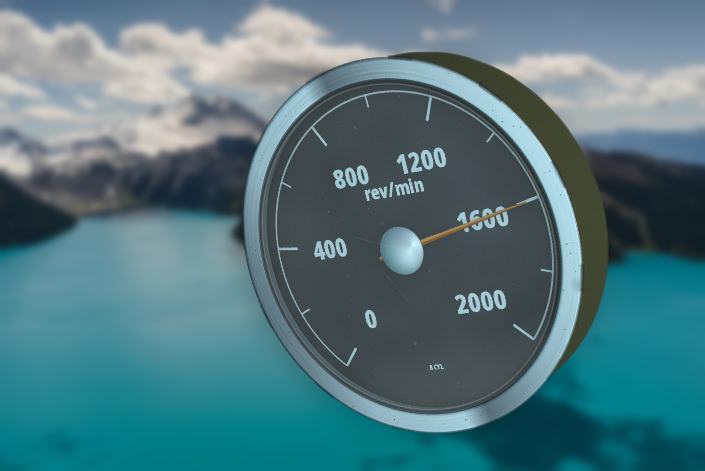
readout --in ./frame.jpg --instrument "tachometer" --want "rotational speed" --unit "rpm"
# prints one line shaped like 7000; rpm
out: 1600; rpm
